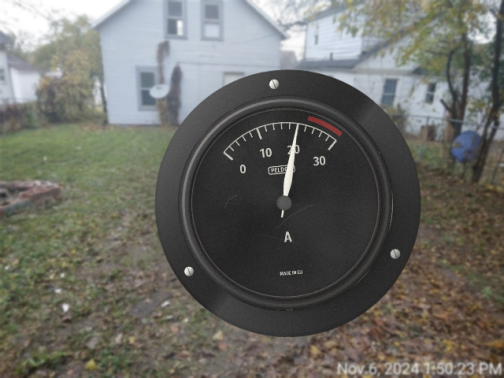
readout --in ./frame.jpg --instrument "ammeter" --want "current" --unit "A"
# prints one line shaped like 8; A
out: 20; A
